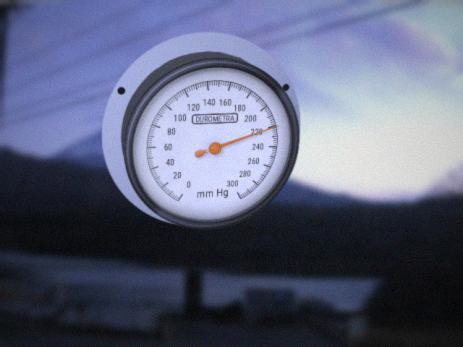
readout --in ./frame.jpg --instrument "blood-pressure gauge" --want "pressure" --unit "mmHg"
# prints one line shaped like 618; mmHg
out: 220; mmHg
